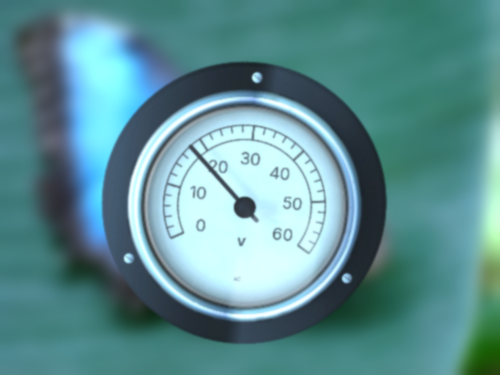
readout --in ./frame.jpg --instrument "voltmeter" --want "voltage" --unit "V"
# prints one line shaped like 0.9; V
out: 18; V
